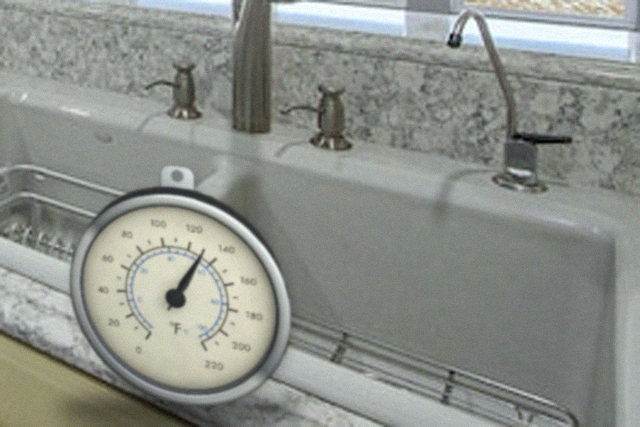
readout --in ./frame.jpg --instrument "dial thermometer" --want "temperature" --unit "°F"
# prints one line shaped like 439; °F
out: 130; °F
